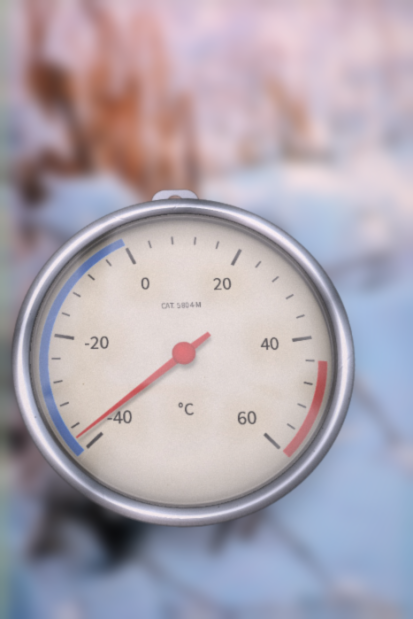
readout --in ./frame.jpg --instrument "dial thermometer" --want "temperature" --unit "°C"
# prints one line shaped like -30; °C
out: -38; °C
